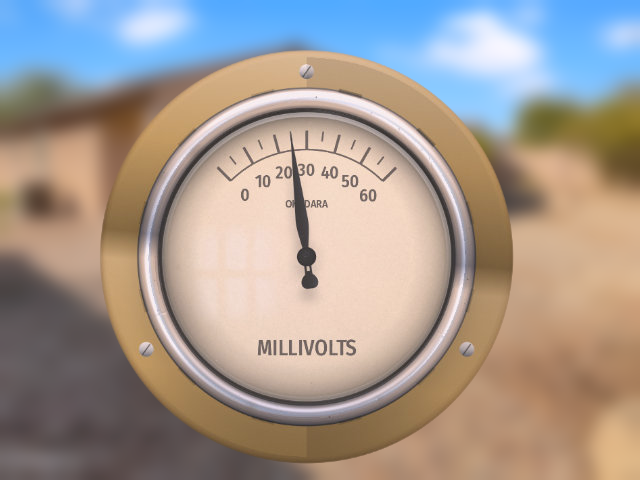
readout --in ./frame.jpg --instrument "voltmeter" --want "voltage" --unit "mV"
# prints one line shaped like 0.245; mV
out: 25; mV
